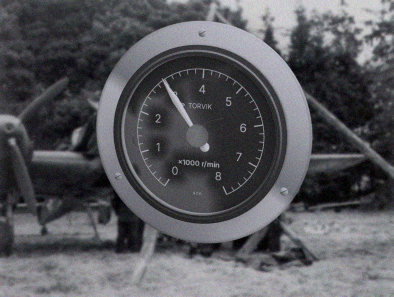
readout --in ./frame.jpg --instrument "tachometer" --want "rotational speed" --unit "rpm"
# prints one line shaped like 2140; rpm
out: 3000; rpm
